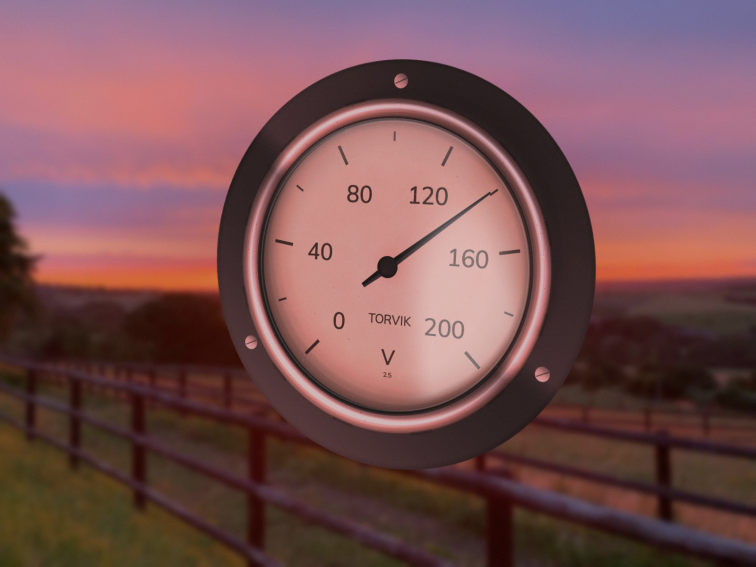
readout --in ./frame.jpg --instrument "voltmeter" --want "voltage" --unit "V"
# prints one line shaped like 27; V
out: 140; V
